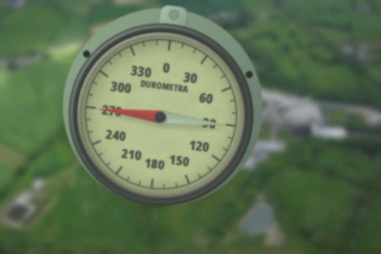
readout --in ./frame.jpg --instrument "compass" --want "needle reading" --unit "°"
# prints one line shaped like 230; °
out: 270; °
